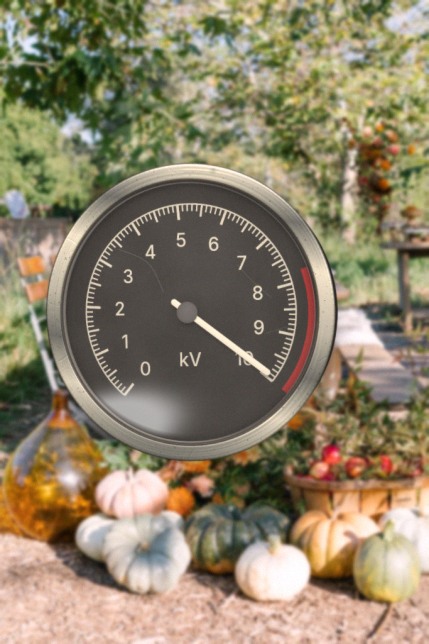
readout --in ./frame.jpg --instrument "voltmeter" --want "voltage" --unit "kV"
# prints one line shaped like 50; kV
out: 9.9; kV
